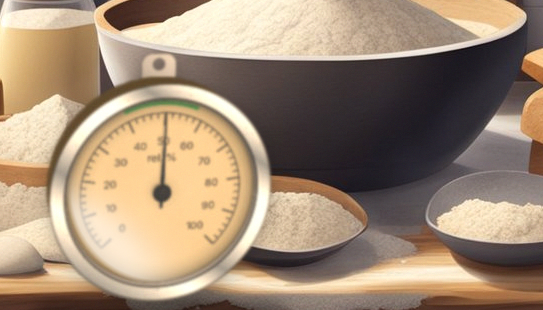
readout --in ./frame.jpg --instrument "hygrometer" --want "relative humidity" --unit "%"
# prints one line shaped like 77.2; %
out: 50; %
